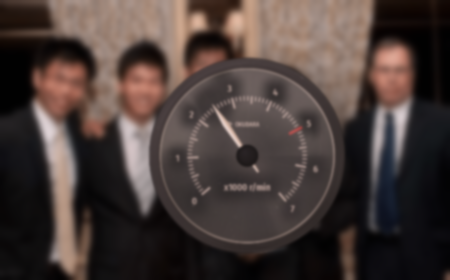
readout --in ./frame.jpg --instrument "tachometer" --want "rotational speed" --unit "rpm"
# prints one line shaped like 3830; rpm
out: 2500; rpm
